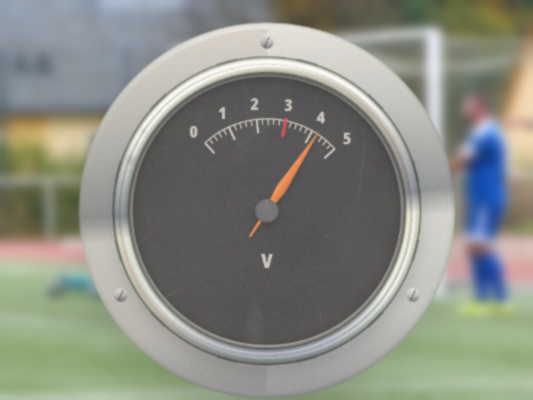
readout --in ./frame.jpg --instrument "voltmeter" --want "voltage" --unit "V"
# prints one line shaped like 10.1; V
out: 4.2; V
